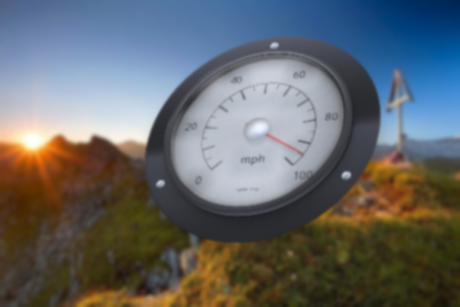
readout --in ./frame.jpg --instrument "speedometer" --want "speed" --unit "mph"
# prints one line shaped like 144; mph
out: 95; mph
